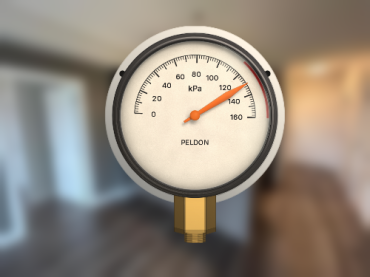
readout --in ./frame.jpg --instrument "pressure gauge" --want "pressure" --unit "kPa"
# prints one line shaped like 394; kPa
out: 130; kPa
